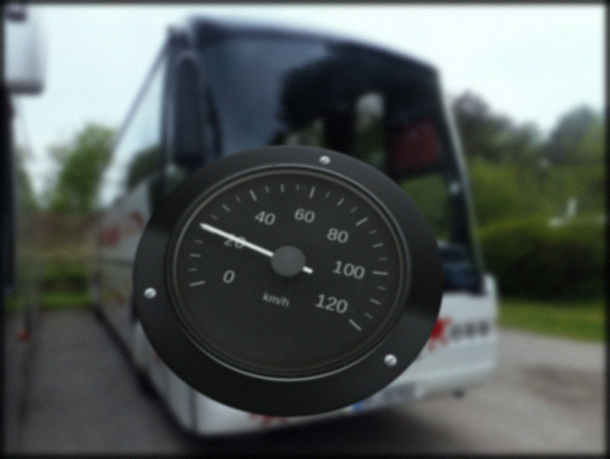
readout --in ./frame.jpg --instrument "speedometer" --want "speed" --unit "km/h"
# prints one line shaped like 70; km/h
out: 20; km/h
